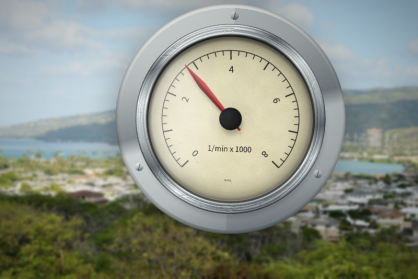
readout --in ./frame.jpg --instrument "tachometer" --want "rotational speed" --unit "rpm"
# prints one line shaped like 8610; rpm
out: 2800; rpm
